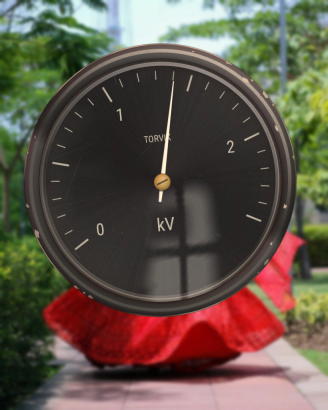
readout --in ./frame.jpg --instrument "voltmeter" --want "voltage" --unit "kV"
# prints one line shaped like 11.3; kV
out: 1.4; kV
